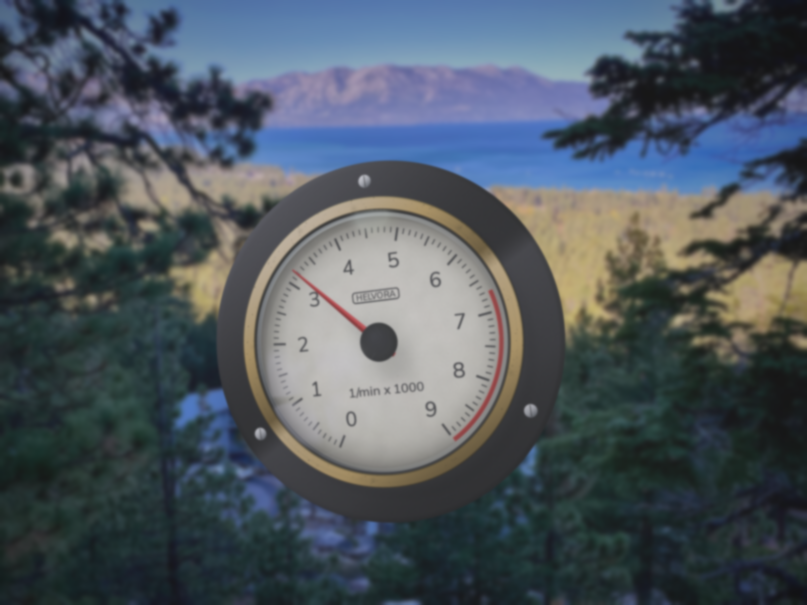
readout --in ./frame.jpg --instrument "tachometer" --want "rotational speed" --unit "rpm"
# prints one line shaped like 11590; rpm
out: 3200; rpm
